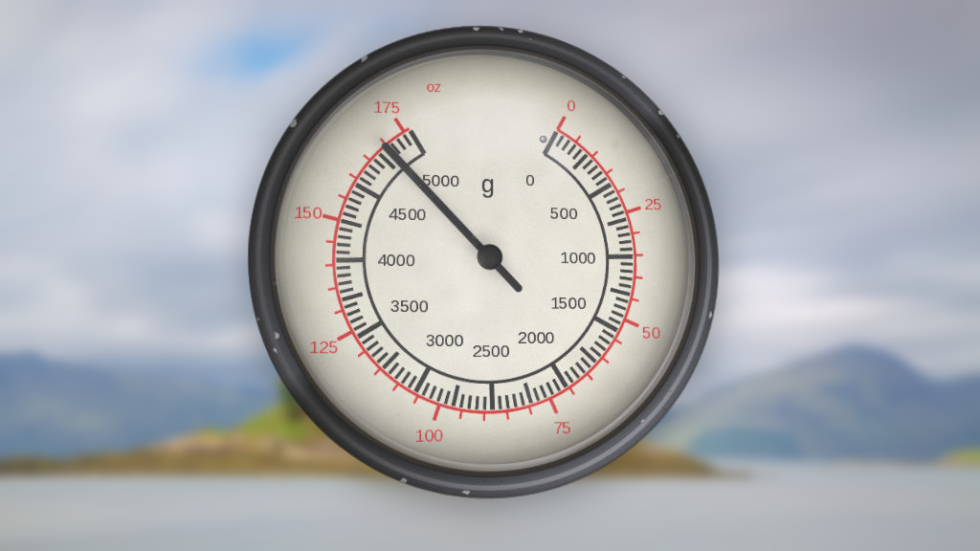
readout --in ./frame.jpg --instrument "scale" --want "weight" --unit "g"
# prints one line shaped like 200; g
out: 4800; g
